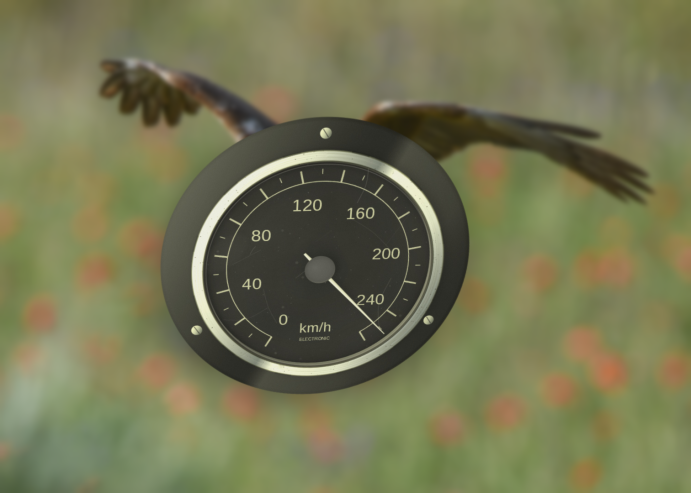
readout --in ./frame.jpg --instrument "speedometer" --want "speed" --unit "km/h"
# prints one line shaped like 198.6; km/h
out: 250; km/h
